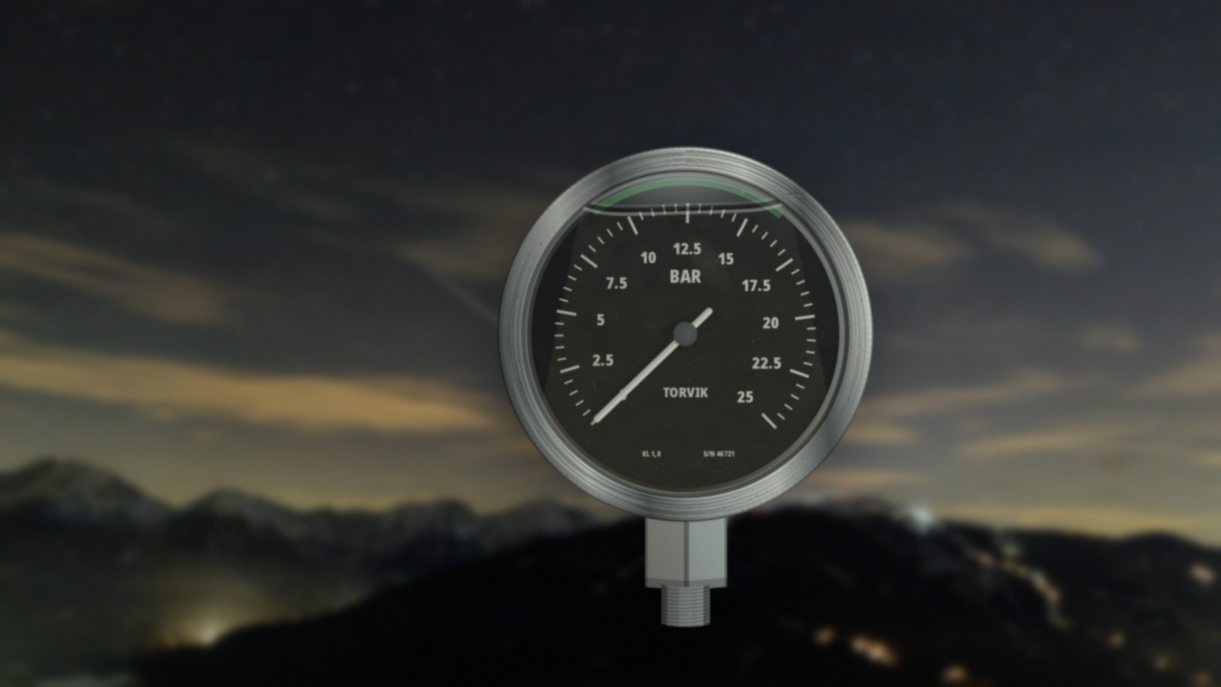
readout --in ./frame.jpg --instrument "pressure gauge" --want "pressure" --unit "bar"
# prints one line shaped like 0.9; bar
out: 0; bar
